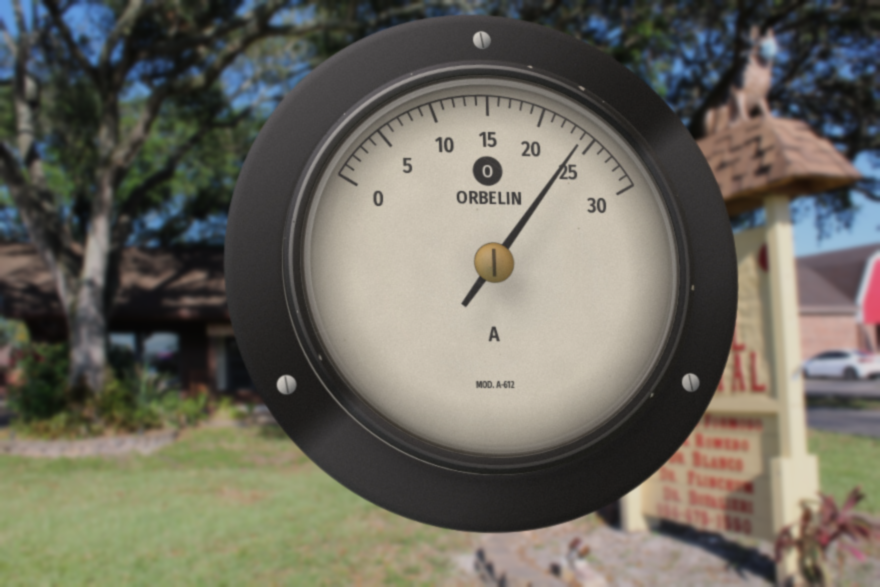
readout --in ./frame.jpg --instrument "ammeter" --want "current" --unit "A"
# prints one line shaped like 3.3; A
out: 24; A
